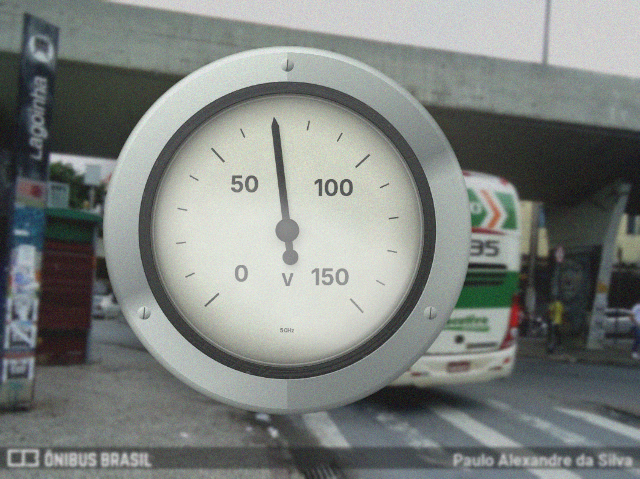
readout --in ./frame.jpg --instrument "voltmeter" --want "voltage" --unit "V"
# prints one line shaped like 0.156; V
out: 70; V
